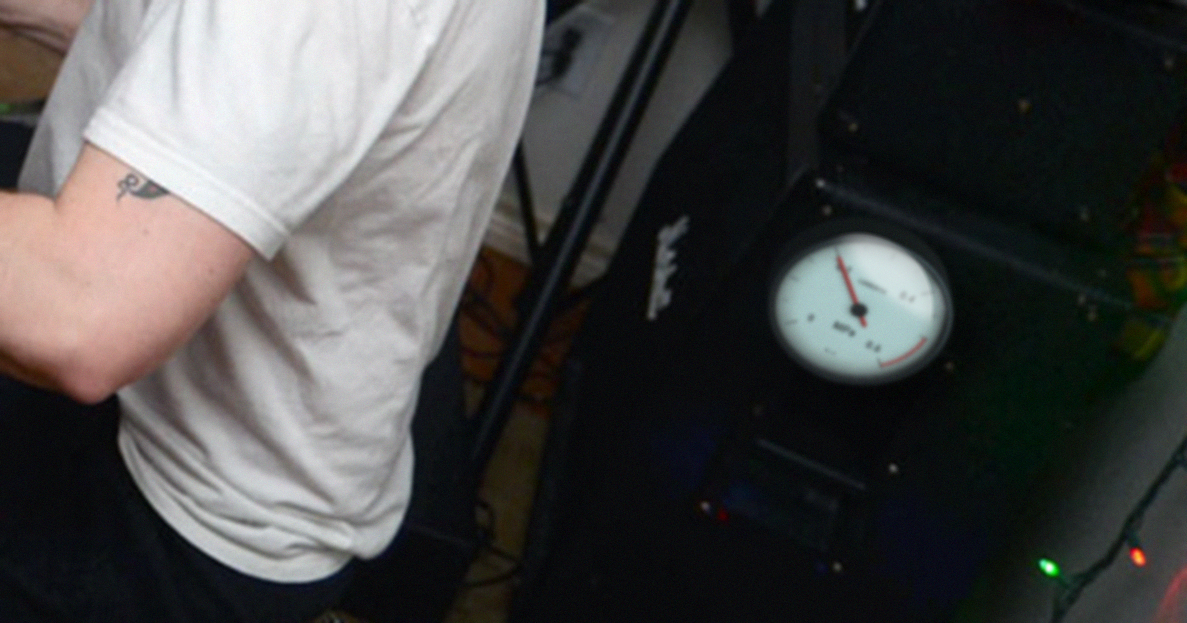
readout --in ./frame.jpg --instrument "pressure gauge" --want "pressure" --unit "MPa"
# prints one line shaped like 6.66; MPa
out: 0.2; MPa
